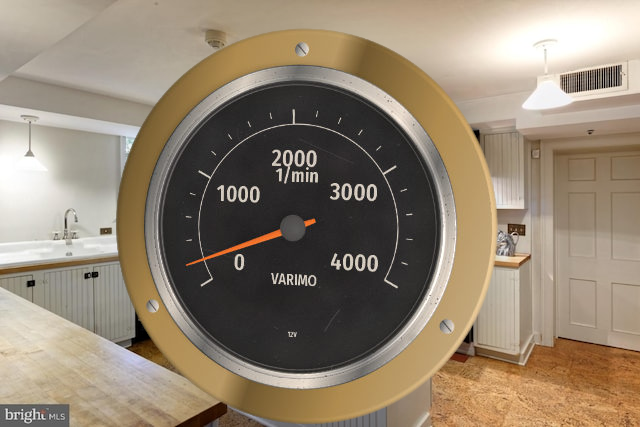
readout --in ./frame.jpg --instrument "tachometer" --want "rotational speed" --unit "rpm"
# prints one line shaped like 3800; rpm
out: 200; rpm
